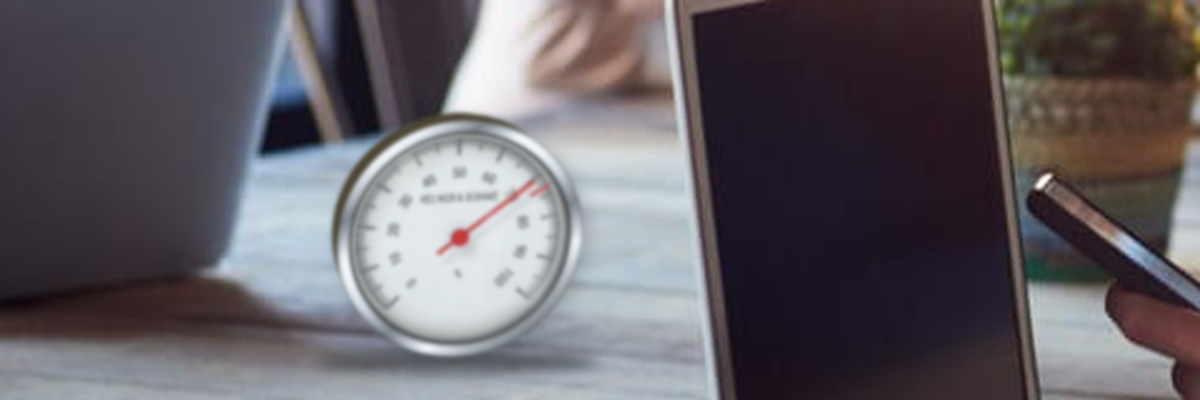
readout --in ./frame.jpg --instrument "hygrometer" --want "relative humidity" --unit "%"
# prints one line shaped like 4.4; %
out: 70; %
